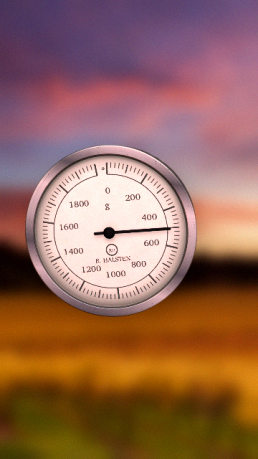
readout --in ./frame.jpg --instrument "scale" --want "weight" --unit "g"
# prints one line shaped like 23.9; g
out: 500; g
